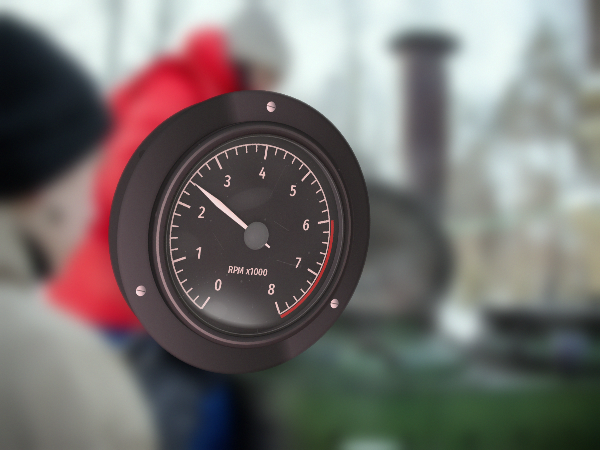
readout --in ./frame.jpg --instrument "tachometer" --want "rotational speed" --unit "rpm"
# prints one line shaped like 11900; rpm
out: 2400; rpm
